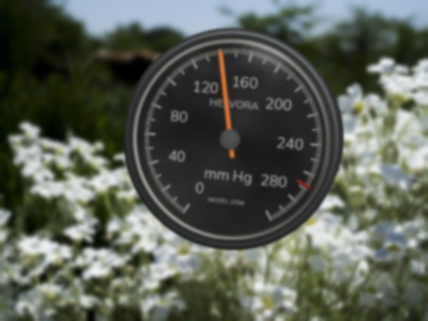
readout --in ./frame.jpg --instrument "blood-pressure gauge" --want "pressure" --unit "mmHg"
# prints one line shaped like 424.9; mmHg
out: 140; mmHg
